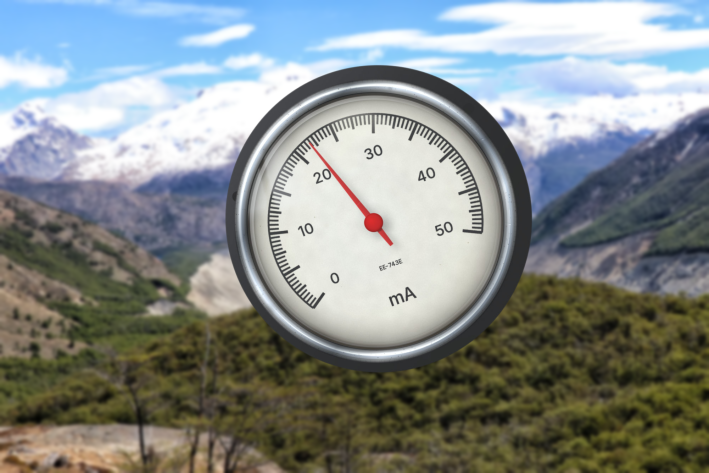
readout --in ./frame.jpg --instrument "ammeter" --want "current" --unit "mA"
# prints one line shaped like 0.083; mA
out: 22; mA
